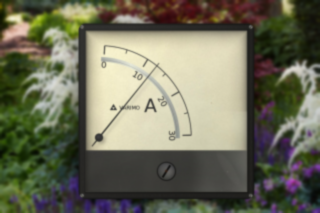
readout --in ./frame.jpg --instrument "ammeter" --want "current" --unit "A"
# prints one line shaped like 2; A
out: 12.5; A
